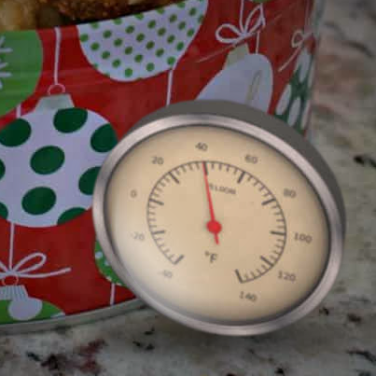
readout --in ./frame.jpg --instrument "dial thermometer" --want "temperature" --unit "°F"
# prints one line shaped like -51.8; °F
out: 40; °F
